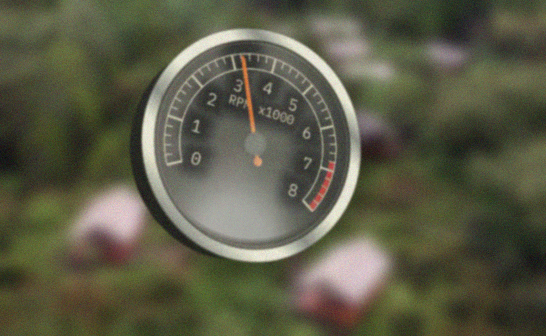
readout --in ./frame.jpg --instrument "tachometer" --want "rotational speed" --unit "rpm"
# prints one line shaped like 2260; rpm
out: 3200; rpm
